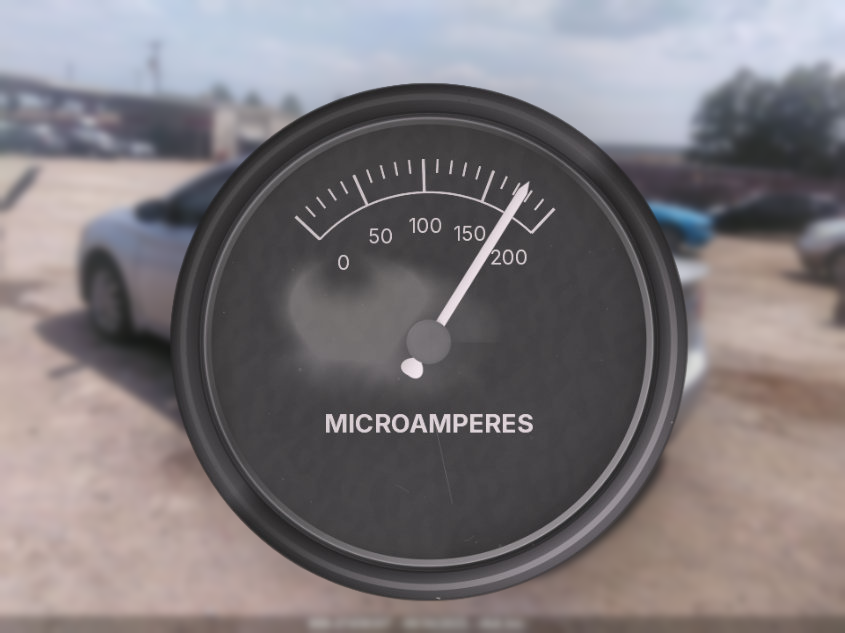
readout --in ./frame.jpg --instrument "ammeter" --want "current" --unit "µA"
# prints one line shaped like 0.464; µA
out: 175; µA
